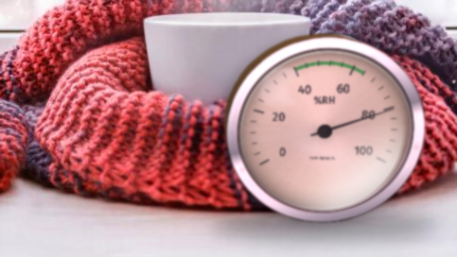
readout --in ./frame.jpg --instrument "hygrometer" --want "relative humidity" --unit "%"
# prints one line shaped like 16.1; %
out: 80; %
